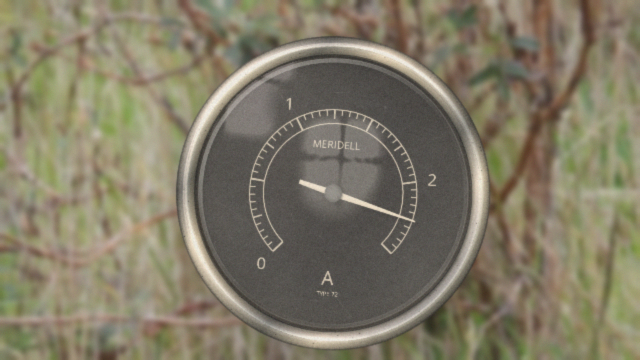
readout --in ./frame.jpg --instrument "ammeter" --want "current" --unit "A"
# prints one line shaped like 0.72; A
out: 2.25; A
